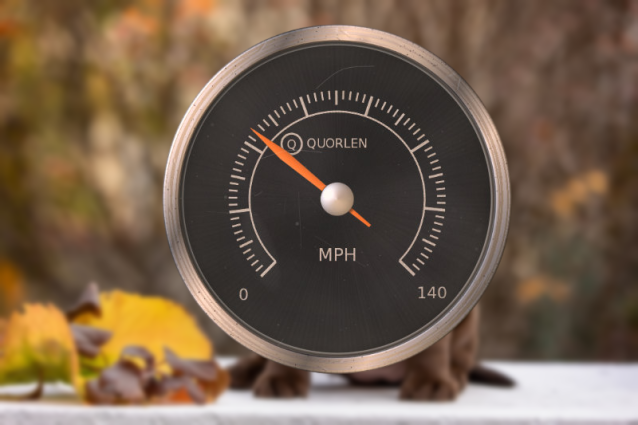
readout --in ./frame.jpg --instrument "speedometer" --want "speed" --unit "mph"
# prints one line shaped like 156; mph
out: 44; mph
